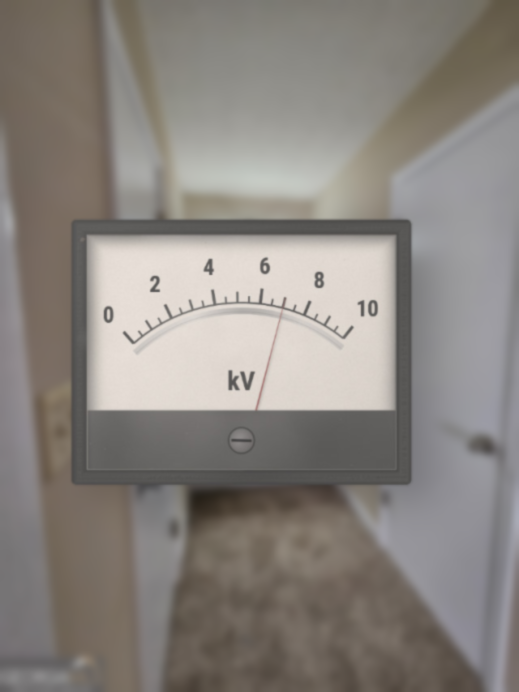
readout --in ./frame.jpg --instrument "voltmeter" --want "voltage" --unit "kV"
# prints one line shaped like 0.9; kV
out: 7; kV
